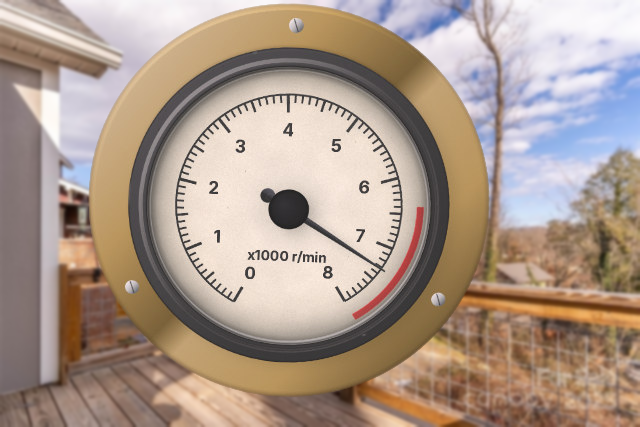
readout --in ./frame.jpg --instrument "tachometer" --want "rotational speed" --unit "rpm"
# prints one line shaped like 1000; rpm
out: 7300; rpm
